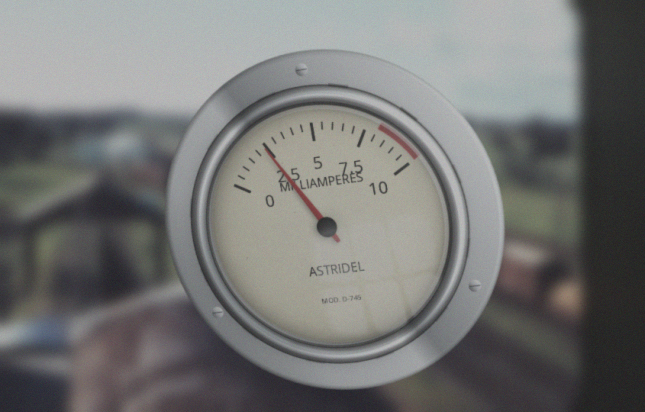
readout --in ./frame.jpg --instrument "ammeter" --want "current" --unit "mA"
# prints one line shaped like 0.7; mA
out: 2.5; mA
